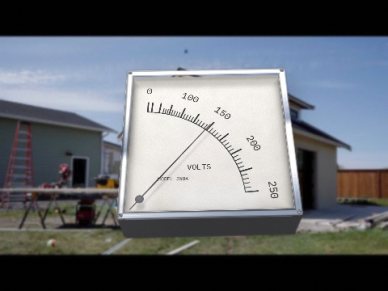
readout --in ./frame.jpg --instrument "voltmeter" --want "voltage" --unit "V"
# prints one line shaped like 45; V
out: 150; V
